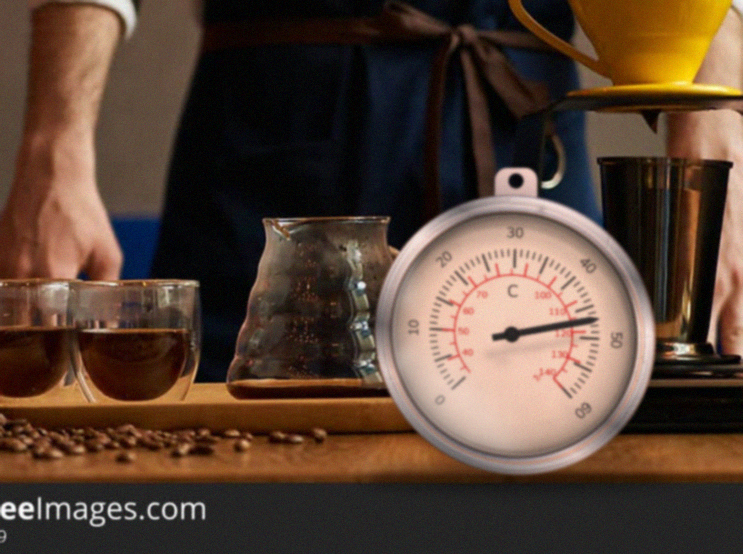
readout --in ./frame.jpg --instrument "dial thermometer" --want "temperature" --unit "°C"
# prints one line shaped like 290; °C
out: 47; °C
